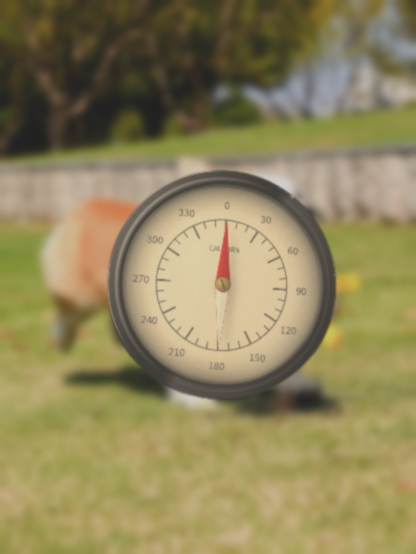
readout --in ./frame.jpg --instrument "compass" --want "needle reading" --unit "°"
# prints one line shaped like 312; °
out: 0; °
